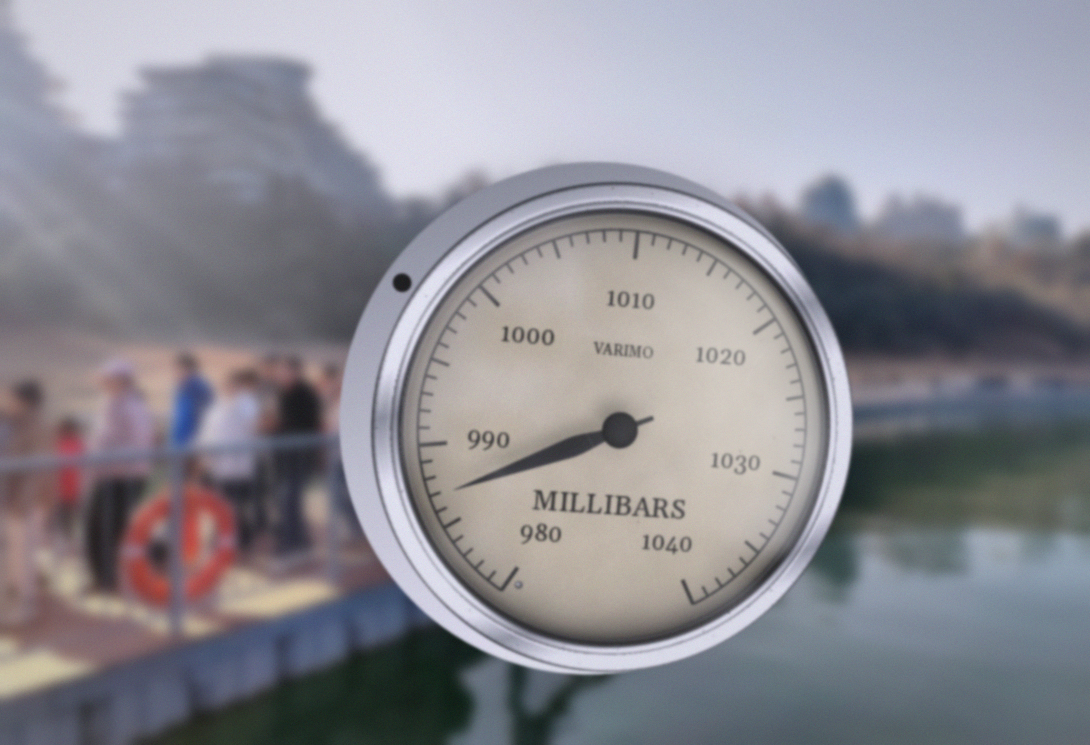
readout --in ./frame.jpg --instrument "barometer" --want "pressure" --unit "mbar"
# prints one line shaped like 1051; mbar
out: 987; mbar
